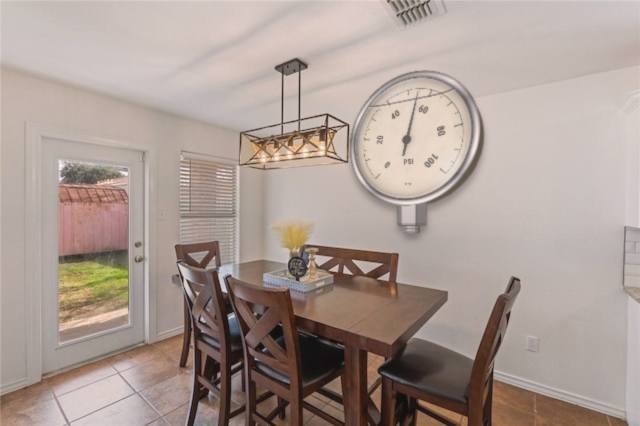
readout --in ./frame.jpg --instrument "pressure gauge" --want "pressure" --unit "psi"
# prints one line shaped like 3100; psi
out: 55; psi
